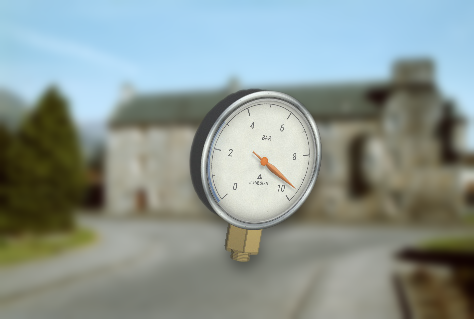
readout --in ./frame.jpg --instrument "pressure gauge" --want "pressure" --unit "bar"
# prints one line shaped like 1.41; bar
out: 9.5; bar
